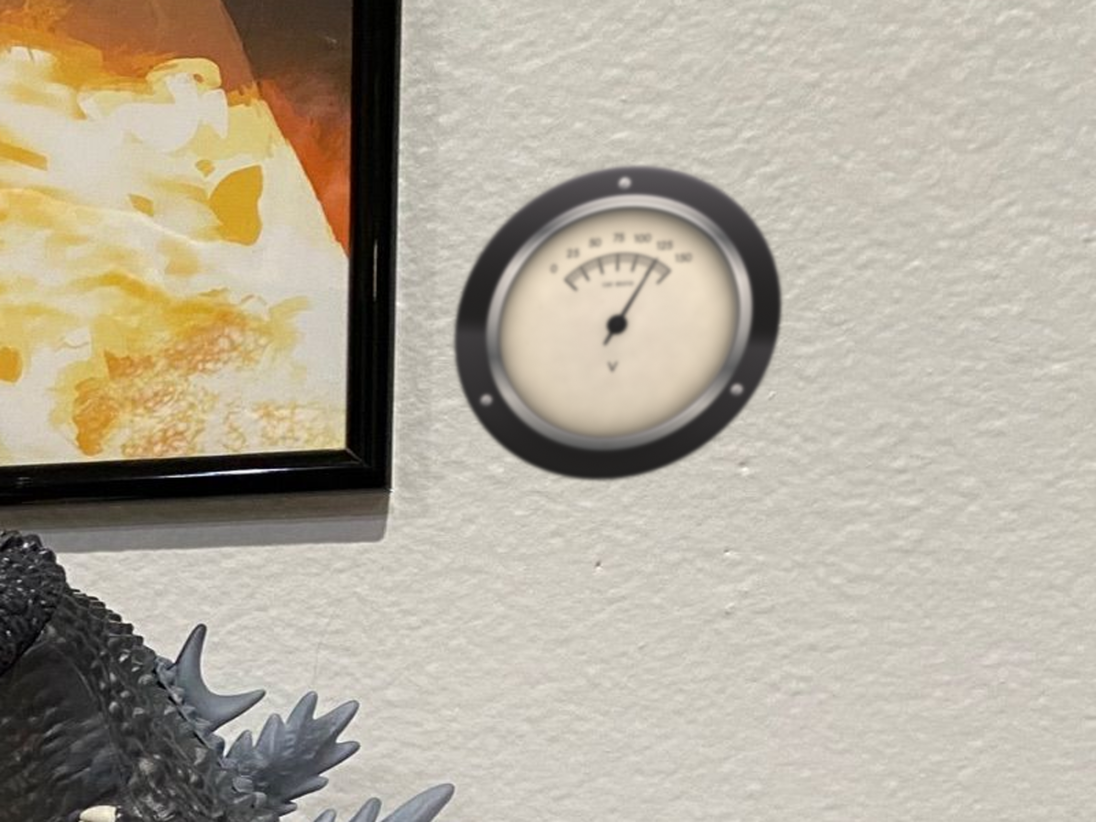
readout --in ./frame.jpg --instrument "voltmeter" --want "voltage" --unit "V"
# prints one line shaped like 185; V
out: 125; V
